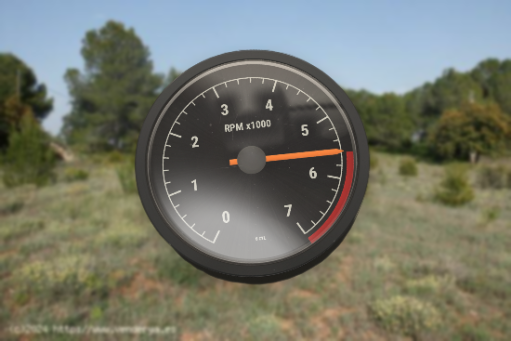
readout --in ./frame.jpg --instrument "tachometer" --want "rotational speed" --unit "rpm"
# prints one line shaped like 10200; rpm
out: 5600; rpm
